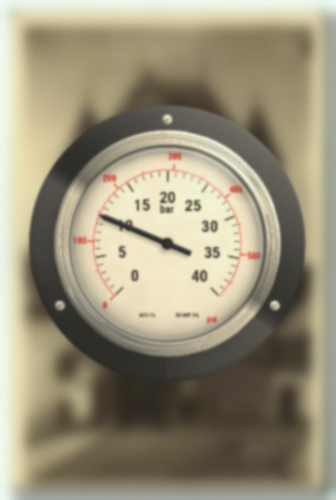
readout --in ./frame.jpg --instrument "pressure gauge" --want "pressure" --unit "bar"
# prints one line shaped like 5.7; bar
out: 10; bar
